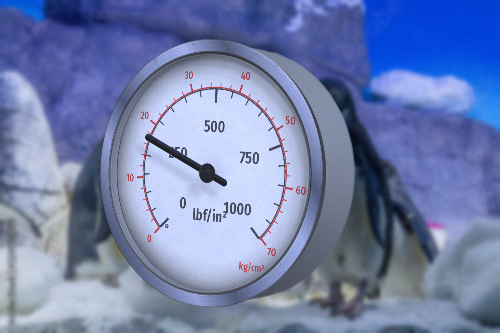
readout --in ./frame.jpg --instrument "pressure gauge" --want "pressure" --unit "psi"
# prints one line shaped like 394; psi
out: 250; psi
